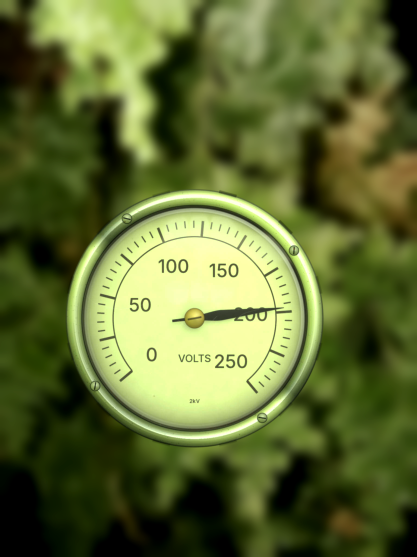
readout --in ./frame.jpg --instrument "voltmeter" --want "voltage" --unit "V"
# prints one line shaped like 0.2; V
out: 197.5; V
